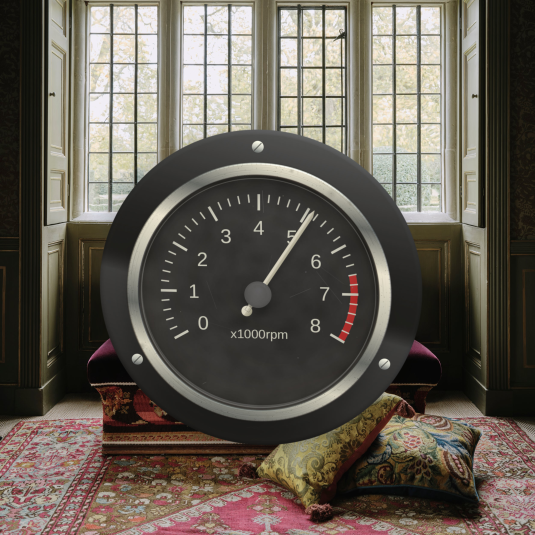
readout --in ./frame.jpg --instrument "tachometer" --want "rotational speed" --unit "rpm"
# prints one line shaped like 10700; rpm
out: 5100; rpm
